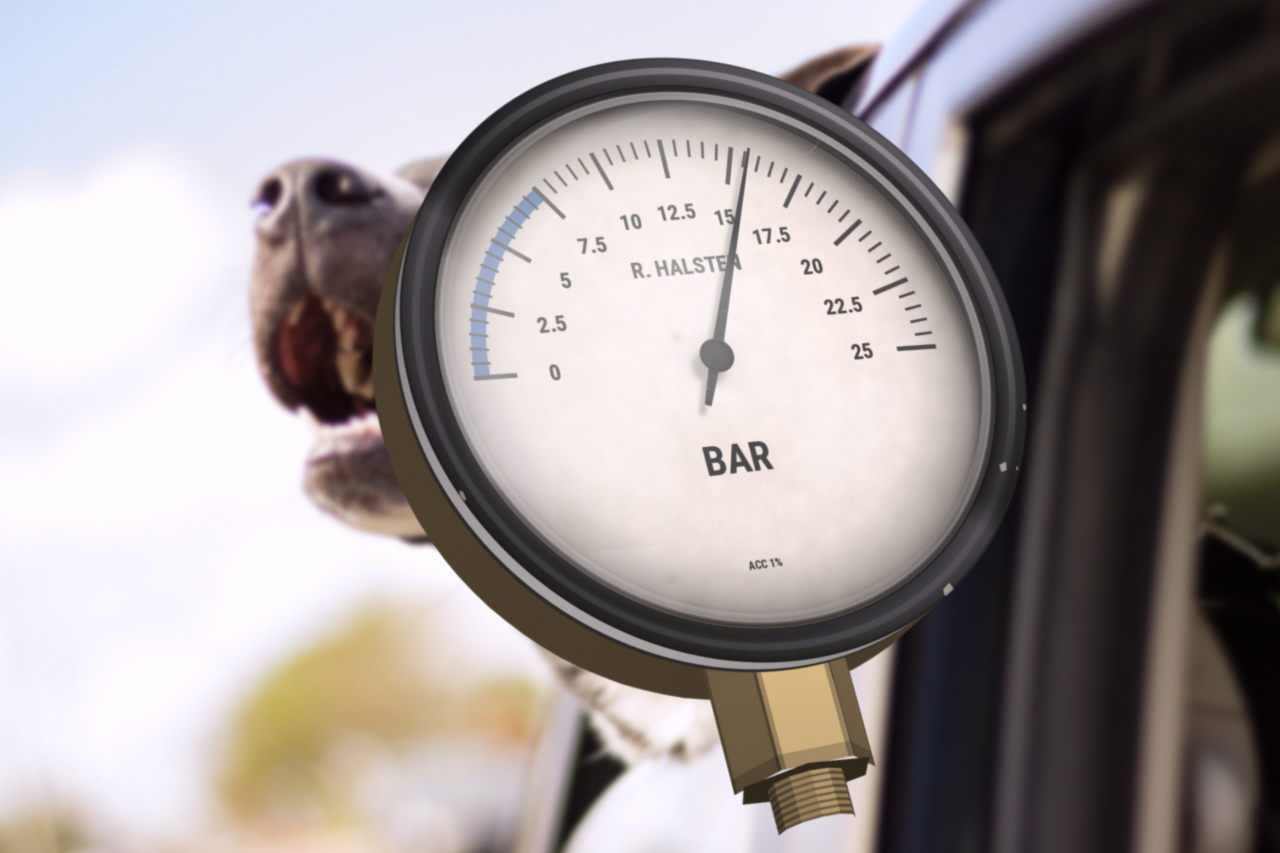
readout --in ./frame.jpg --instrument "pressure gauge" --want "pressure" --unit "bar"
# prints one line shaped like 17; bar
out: 15.5; bar
